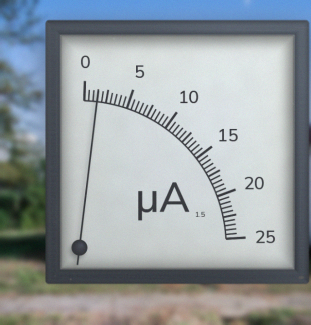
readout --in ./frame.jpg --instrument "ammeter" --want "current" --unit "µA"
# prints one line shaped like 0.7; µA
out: 1.5; µA
